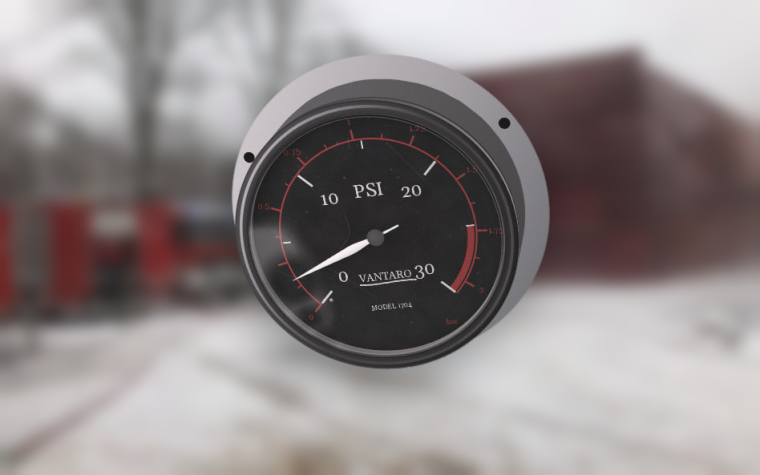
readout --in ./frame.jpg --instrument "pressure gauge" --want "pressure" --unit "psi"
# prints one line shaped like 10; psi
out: 2.5; psi
